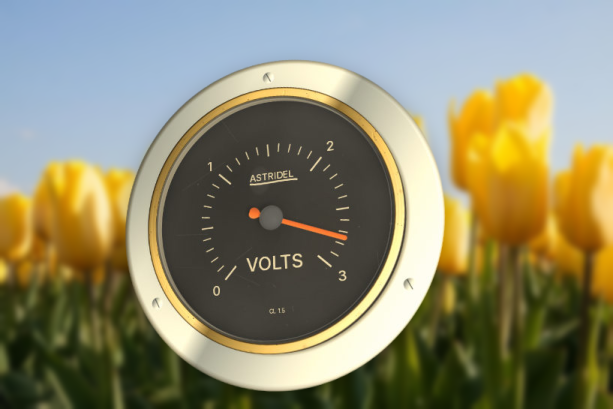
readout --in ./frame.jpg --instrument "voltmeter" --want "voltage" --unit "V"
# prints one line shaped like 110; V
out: 2.75; V
